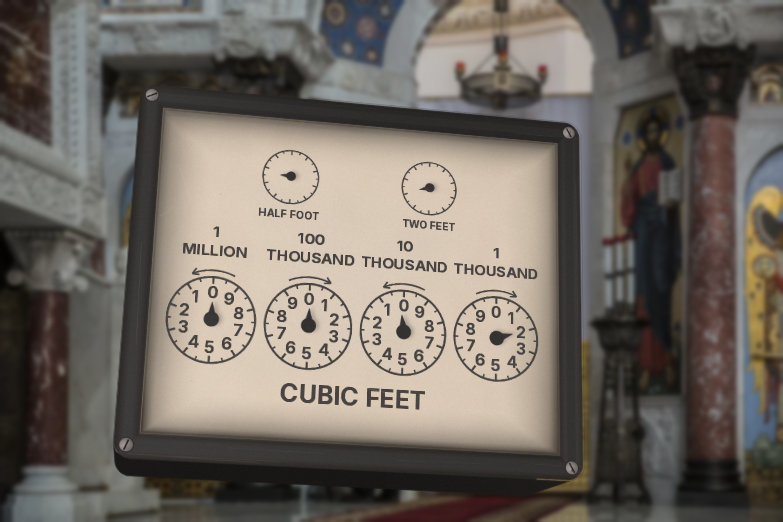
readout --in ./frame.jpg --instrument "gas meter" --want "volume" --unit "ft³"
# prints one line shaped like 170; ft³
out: 200; ft³
